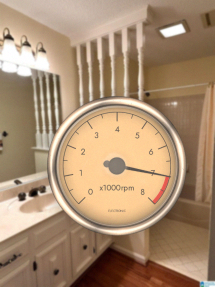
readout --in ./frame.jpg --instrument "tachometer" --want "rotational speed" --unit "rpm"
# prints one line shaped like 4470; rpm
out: 7000; rpm
